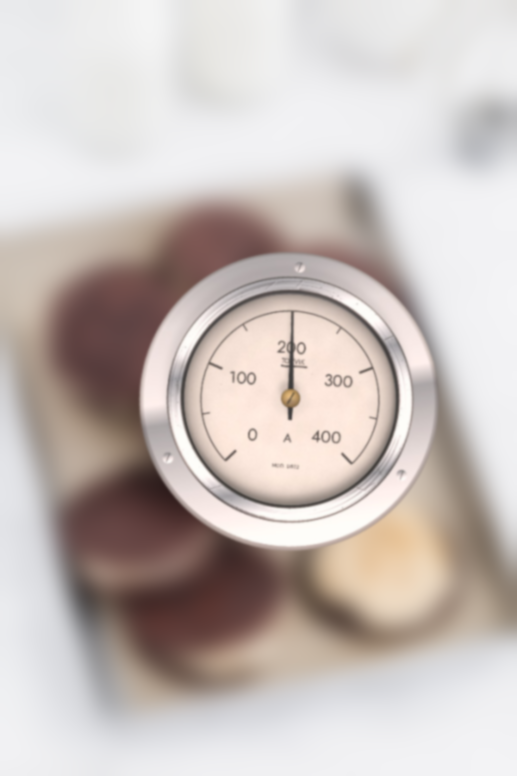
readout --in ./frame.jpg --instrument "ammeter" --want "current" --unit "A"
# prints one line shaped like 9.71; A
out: 200; A
